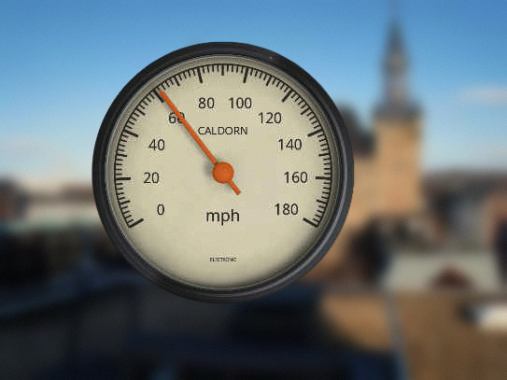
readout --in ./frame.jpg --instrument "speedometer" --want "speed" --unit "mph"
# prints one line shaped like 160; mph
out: 62; mph
